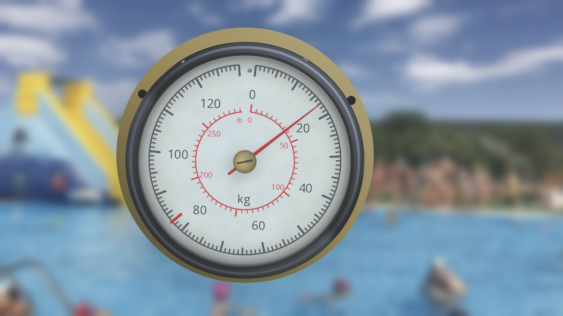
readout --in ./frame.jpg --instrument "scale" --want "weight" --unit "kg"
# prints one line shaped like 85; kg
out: 17; kg
